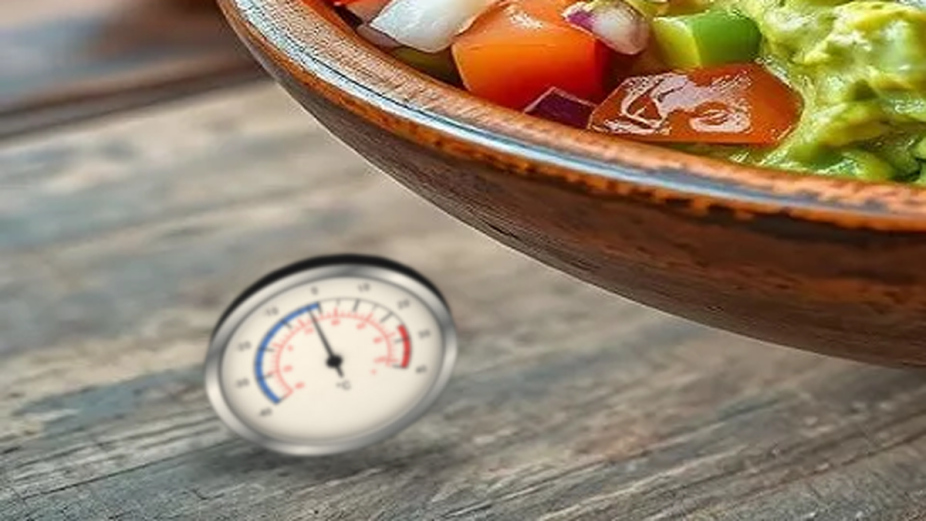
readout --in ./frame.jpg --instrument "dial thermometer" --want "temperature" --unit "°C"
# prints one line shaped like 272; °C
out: -2.5; °C
